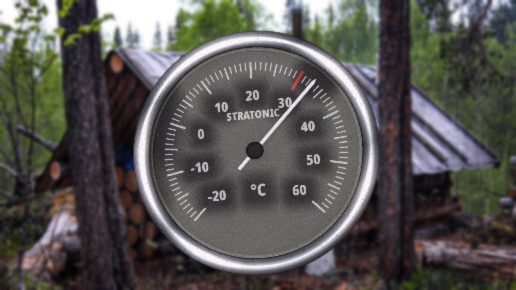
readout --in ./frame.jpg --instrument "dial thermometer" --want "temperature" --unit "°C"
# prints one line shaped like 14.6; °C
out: 33; °C
